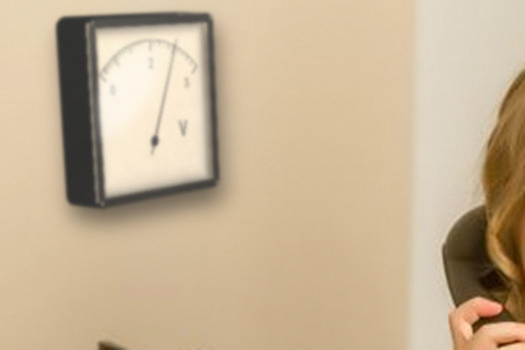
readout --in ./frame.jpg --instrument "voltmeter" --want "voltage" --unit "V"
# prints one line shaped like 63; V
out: 2.5; V
